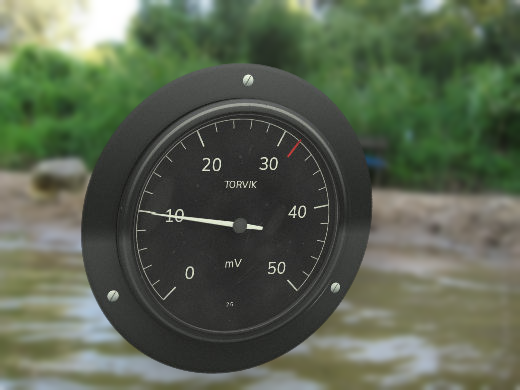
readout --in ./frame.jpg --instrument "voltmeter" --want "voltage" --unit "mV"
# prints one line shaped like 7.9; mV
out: 10; mV
